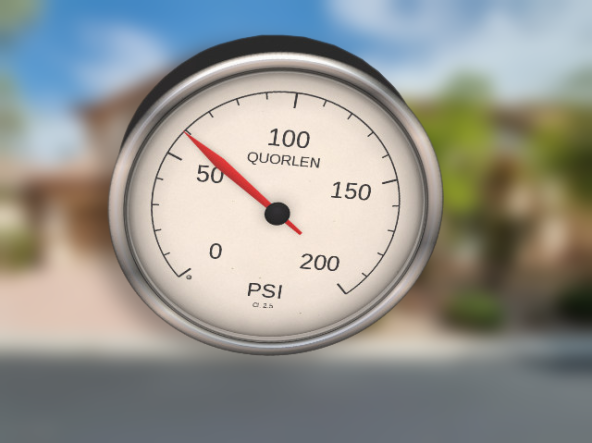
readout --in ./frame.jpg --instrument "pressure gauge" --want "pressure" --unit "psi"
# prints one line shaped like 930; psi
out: 60; psi
